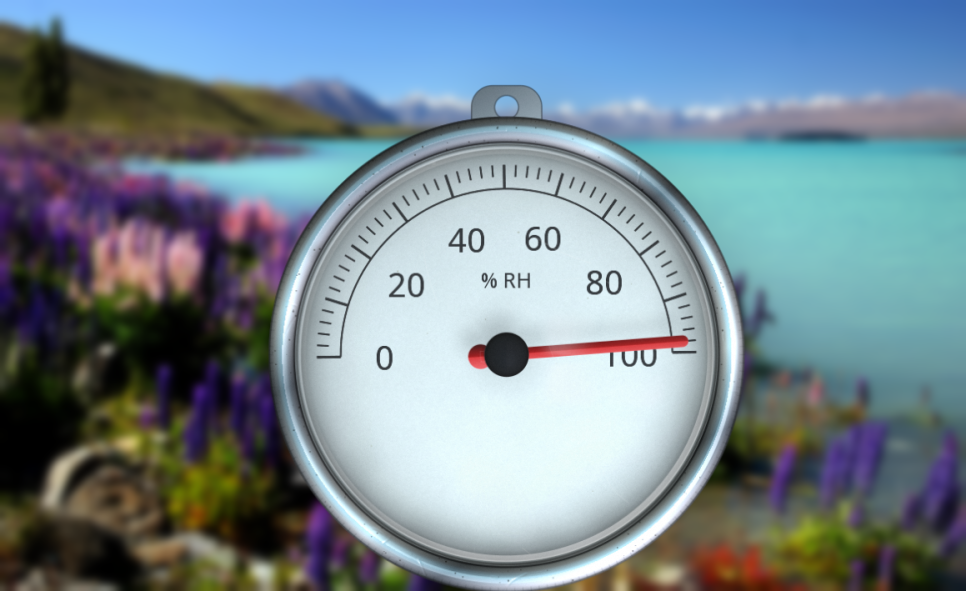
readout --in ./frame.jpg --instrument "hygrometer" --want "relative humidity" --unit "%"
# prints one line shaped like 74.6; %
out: 98; %
